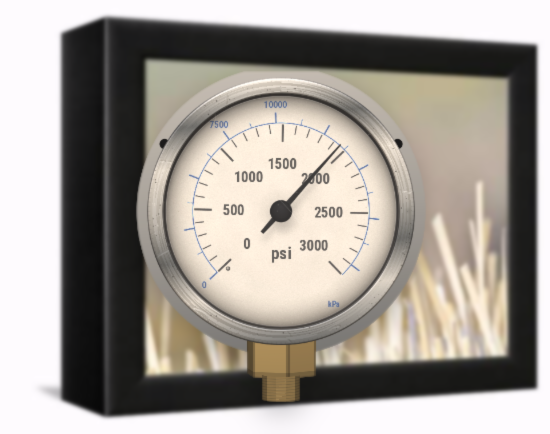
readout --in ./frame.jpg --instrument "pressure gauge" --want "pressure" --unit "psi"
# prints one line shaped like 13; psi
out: 1950; psi
